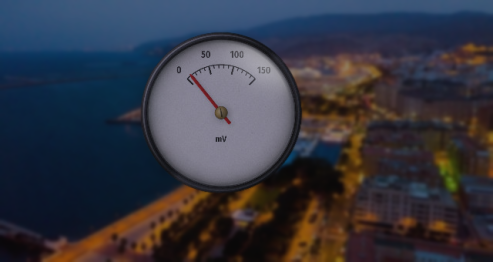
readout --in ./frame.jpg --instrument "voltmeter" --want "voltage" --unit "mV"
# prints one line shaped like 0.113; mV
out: 10; mV
